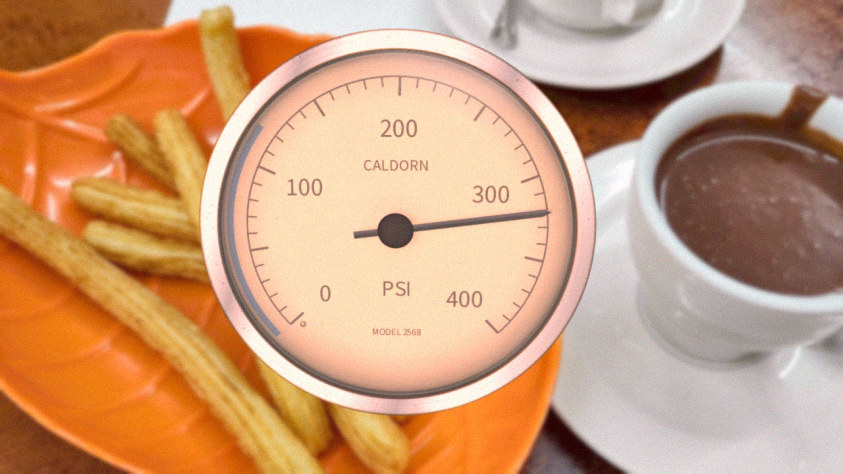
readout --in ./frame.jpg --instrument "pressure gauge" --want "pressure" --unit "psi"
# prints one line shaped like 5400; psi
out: 320; psi
